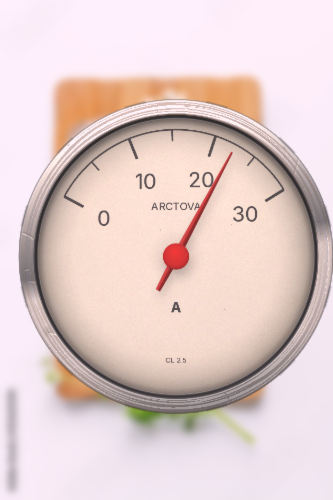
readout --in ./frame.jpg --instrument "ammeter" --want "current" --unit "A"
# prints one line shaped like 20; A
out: 22.5; A
